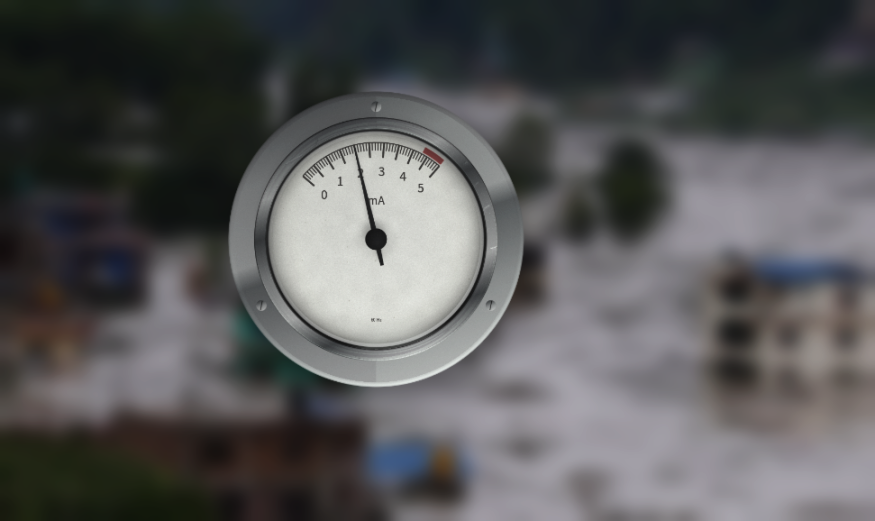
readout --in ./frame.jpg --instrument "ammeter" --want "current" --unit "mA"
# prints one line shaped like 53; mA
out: 2; mA
